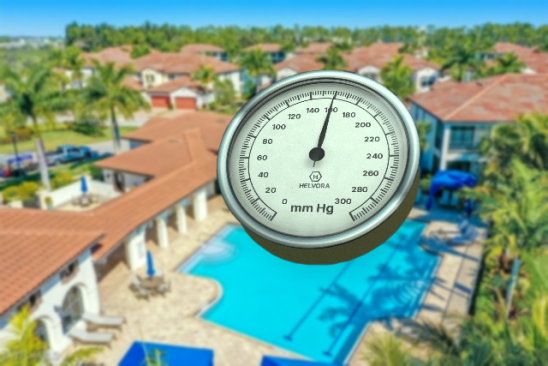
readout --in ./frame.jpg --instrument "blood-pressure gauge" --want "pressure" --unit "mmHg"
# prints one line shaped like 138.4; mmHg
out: 160; mmHg
